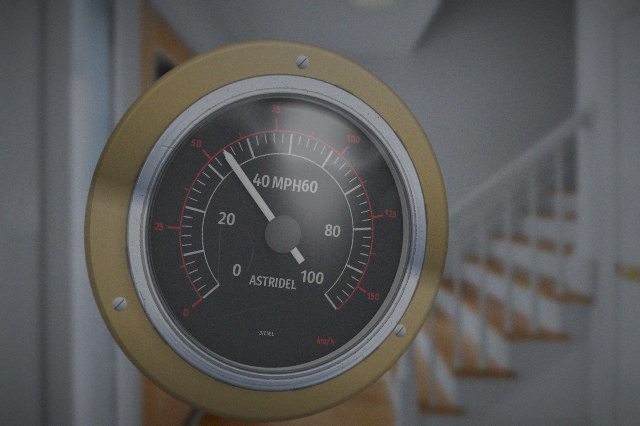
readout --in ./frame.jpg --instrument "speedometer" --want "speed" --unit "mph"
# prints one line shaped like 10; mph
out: 34; mph
